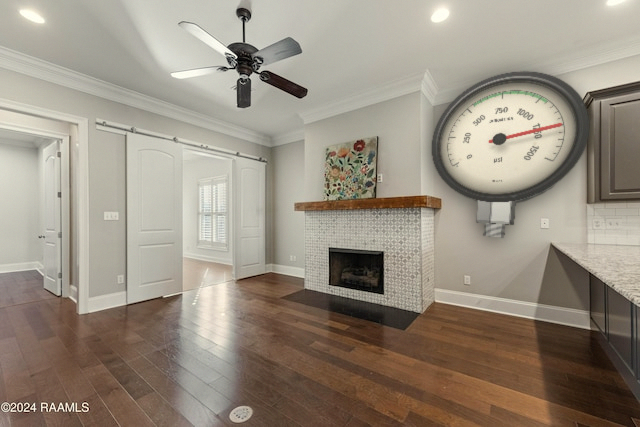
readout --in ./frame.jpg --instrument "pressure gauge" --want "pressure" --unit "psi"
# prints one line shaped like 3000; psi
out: 1250; psi
